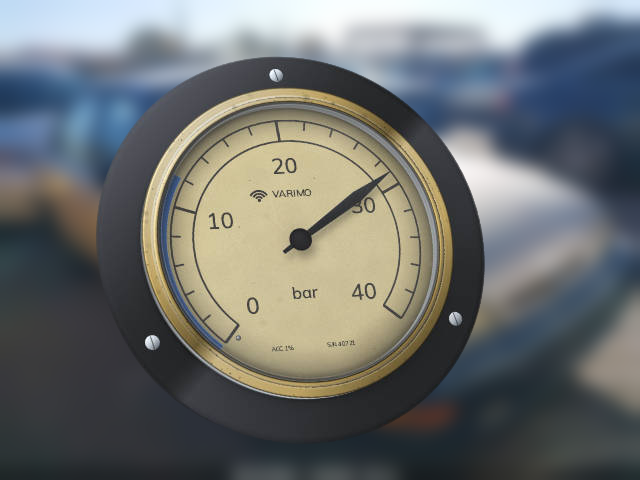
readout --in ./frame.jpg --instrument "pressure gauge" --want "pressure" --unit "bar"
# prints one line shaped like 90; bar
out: 29; bar
